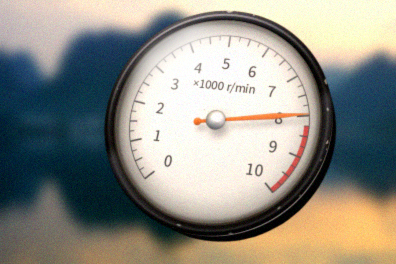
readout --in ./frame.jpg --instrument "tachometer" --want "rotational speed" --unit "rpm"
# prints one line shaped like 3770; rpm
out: 8000; rpm
